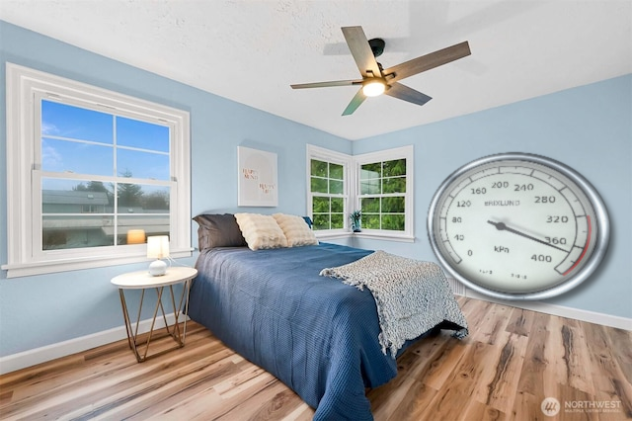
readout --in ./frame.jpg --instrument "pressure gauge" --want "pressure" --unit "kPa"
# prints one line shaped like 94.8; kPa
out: 370; kPa
